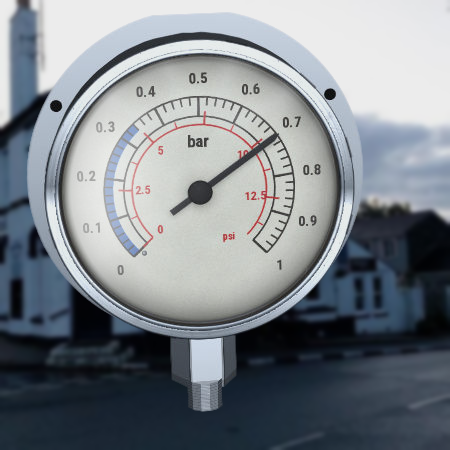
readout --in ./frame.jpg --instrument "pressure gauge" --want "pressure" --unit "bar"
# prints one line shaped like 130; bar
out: 0.7; bar
